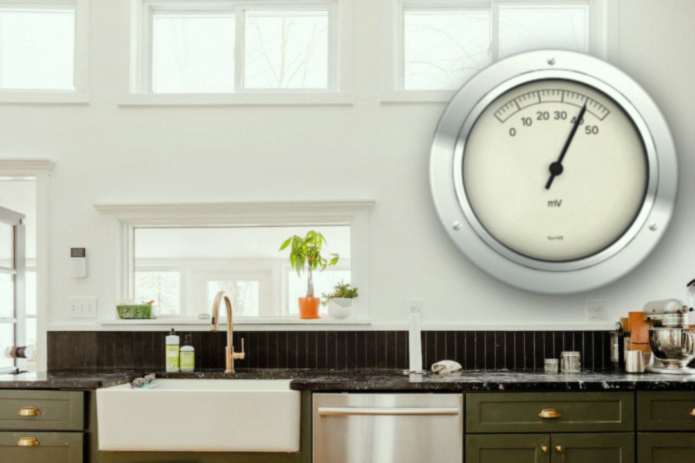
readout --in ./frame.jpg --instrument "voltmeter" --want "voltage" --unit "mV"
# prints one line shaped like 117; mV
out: 40; mV
